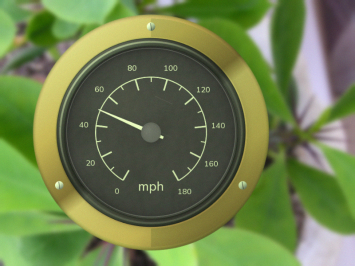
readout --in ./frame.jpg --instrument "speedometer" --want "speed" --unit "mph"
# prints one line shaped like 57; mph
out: 50; mph
